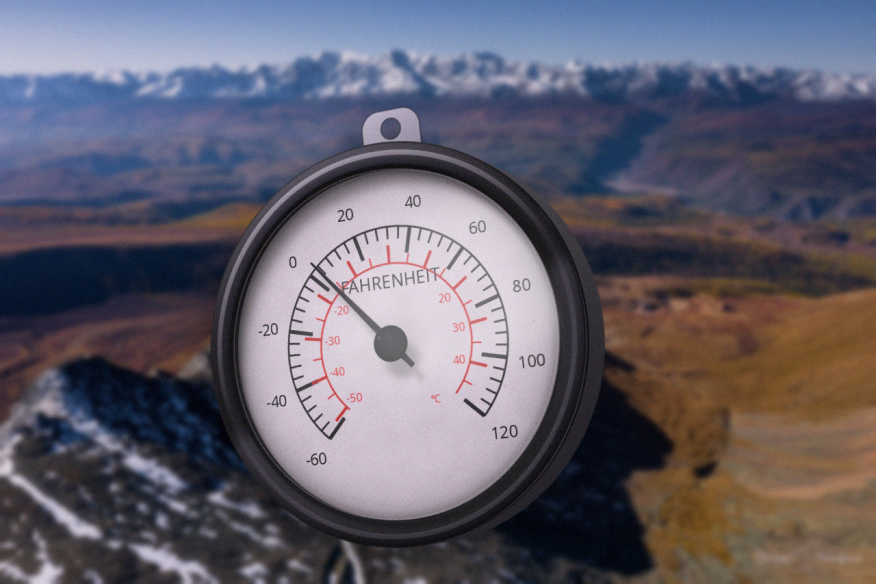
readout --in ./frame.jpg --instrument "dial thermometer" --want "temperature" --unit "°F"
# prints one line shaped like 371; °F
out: 4; °F
